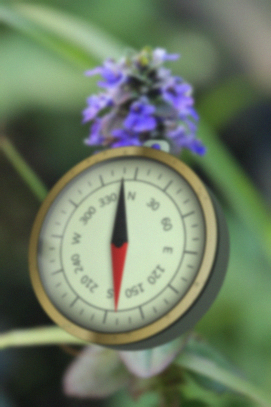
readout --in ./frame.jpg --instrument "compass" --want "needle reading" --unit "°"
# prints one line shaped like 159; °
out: 170; °
